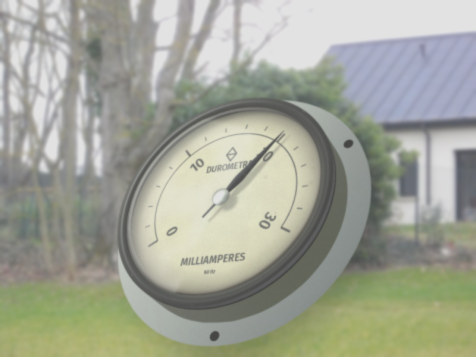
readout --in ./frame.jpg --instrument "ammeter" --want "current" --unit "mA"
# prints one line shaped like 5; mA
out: 20; mA
